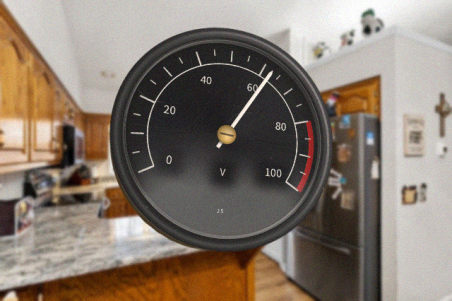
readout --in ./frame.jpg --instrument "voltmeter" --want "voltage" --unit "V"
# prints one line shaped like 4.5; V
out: 62.5; V
